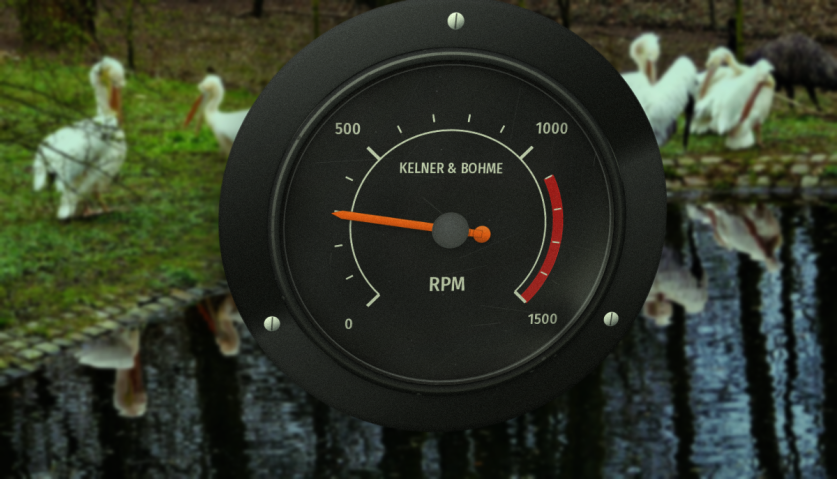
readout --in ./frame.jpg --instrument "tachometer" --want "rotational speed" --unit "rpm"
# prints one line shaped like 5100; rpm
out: 300; rpm
